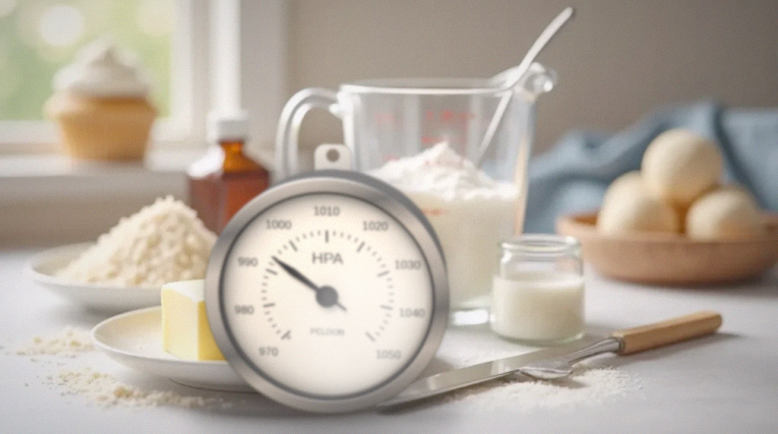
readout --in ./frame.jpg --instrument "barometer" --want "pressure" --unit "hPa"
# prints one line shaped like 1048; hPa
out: 994; hPa
